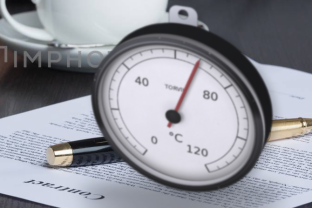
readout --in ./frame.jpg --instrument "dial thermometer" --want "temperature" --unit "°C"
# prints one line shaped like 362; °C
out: 68; °C
